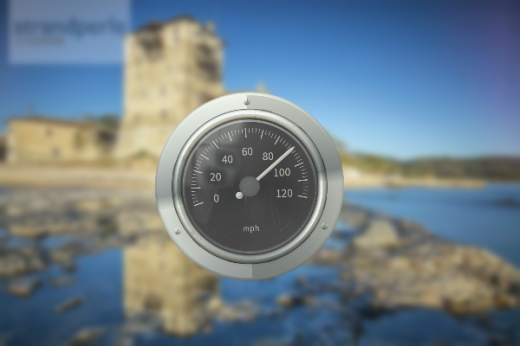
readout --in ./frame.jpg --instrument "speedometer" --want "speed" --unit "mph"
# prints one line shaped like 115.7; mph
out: 90; mph
